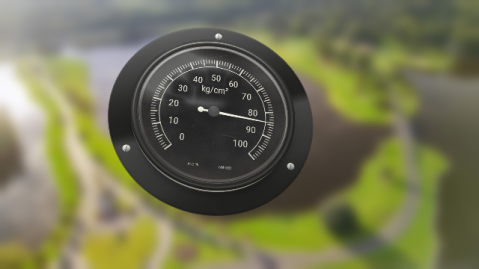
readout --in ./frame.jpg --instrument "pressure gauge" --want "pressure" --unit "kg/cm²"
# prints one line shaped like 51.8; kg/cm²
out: 85; kg/cm²
